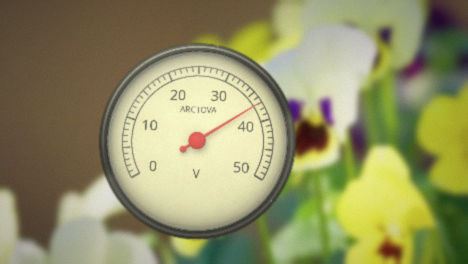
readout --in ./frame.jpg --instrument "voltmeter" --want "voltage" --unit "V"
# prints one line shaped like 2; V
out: 37; V
